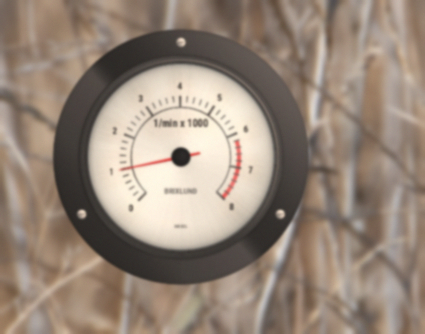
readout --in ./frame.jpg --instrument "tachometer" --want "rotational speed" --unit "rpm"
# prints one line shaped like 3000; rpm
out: 1000; rpm
